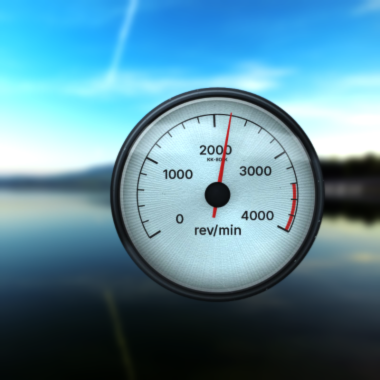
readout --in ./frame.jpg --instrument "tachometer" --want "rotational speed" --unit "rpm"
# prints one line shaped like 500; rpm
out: 2200; rpm
